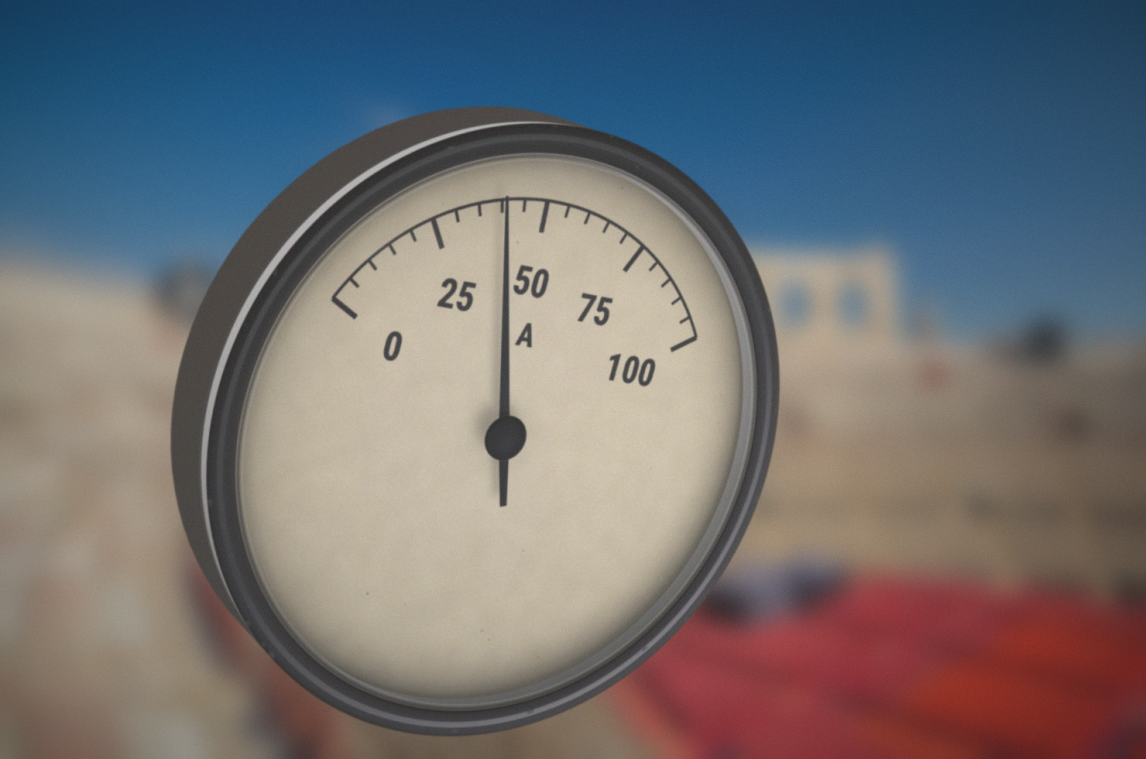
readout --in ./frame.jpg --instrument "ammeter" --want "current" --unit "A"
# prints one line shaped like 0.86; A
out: 40; A
